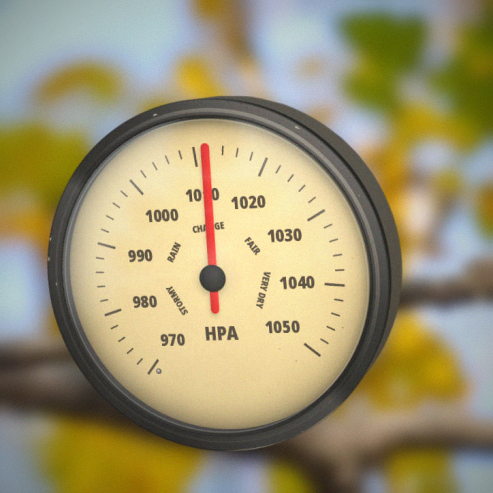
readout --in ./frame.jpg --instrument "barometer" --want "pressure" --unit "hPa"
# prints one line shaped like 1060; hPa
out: 1012; hPa
